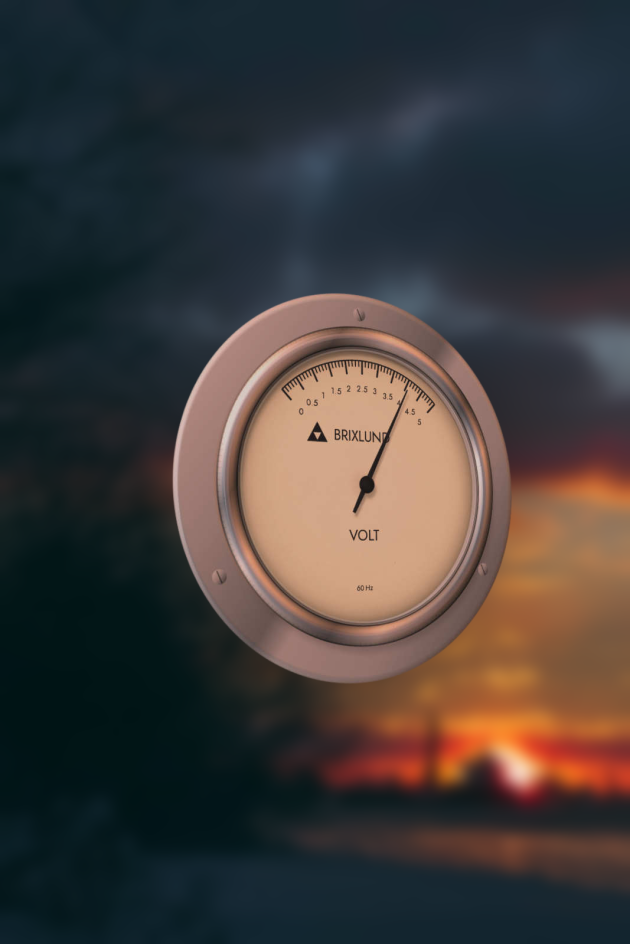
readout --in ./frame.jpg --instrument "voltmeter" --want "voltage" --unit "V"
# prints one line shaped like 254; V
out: 4; V
